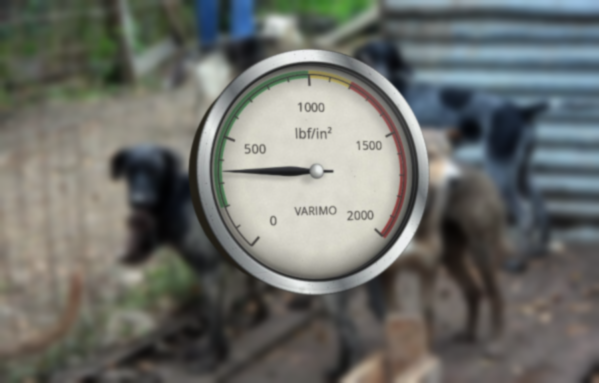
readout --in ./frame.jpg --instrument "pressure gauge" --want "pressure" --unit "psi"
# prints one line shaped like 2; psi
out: 350; psi
